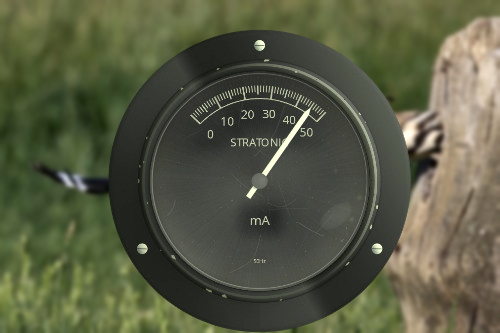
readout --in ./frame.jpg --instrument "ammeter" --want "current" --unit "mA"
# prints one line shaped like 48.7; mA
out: 45; mA
